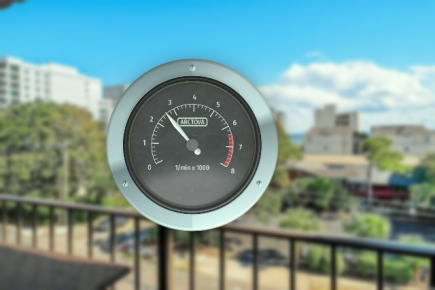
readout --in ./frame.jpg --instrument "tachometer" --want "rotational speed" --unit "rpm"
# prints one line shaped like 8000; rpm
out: 2600; rpm
